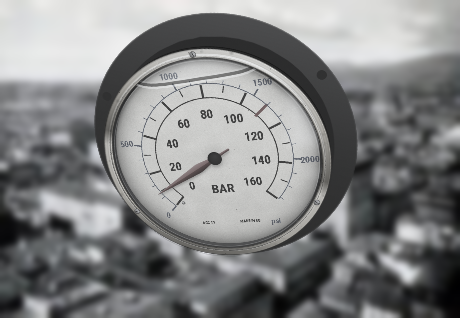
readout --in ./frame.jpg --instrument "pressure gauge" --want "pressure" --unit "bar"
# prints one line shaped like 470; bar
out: 10; bar
